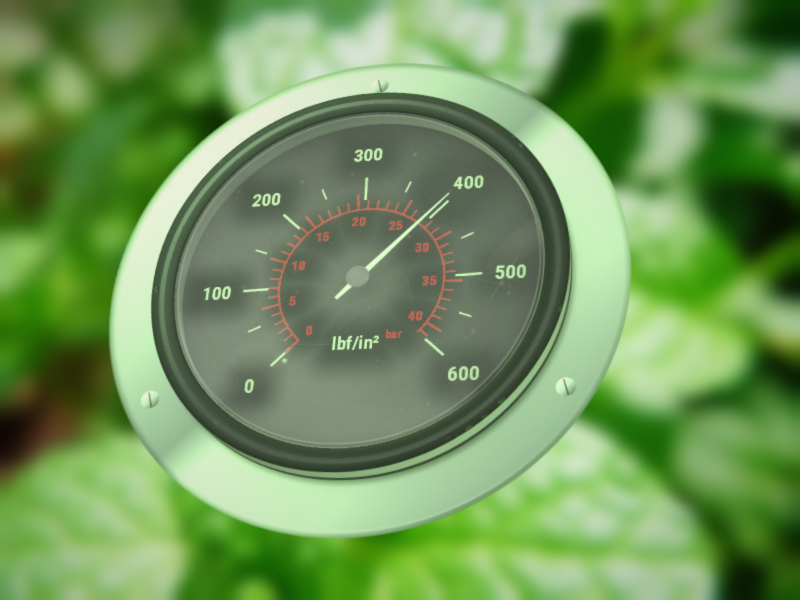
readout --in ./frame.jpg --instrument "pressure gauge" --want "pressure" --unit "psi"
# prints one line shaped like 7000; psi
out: 400; psi
